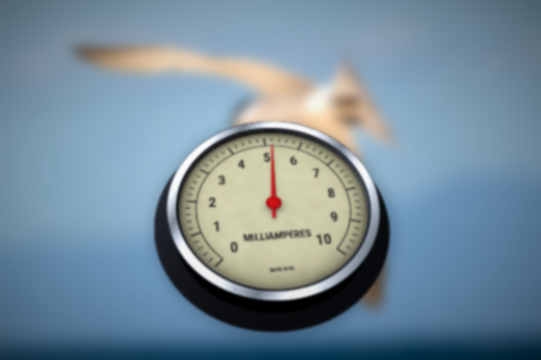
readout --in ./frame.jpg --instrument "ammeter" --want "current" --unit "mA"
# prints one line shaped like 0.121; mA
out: 5.2; mA
